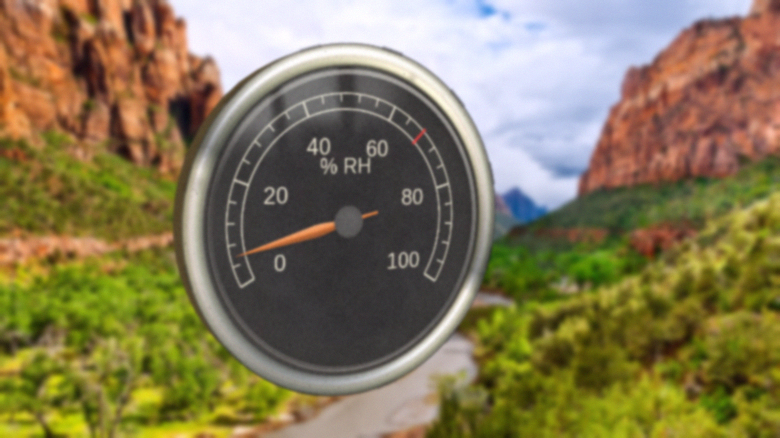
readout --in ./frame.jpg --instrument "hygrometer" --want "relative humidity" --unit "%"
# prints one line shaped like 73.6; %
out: 6; %
